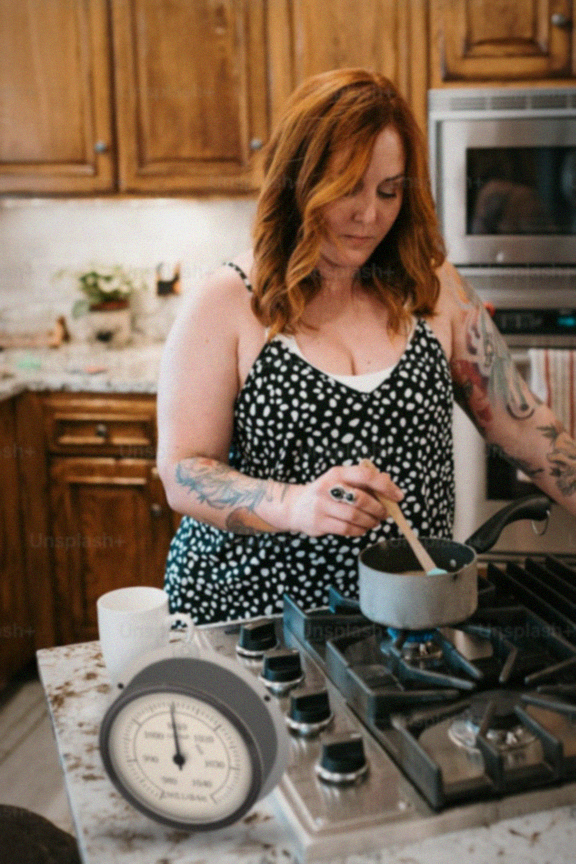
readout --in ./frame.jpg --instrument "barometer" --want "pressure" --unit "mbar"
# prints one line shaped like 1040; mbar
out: 1010; mbar
